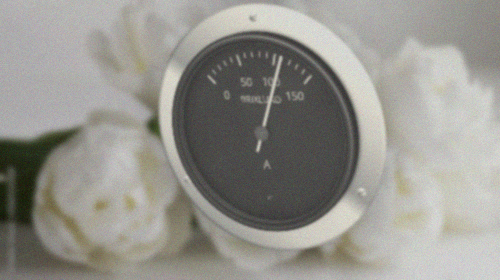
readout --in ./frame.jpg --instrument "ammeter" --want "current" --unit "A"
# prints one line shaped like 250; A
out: 110; A
